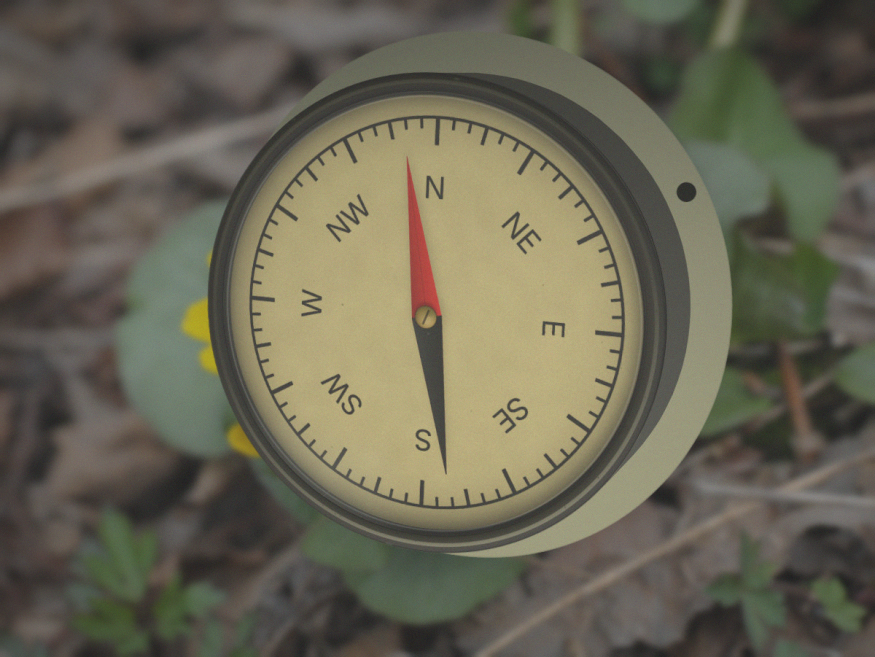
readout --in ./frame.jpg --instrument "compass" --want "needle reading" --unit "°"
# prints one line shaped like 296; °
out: 350; °
